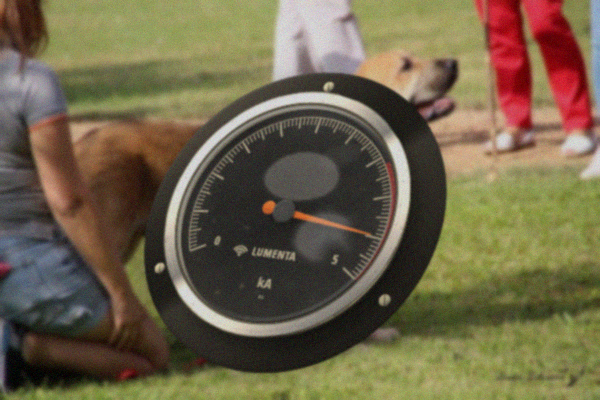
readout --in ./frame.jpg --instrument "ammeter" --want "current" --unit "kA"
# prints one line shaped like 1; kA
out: 4.5; kA
